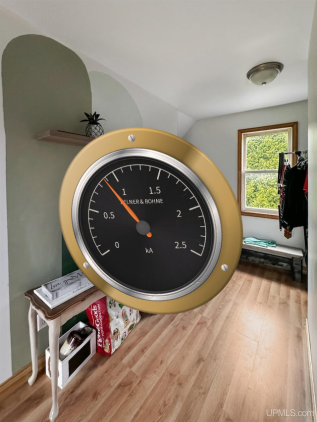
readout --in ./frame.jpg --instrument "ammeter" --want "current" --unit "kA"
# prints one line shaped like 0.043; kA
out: 0.9; kA
